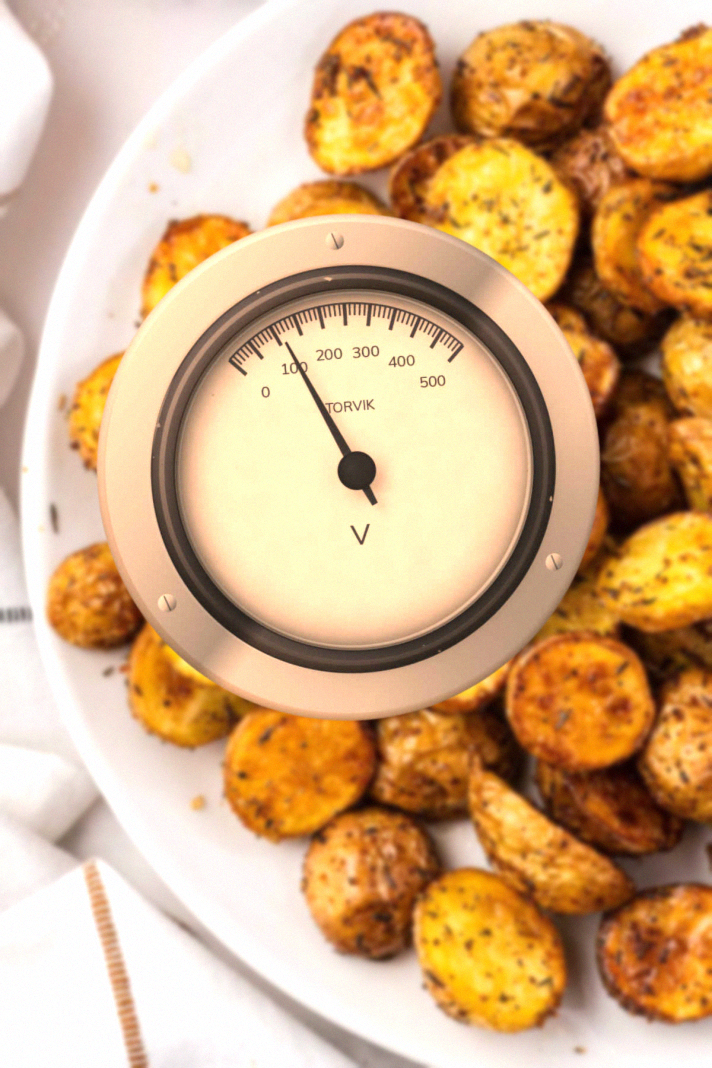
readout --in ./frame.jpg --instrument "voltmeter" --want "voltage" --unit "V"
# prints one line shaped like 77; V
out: 110; V
